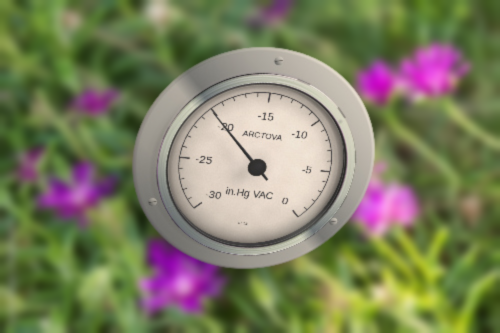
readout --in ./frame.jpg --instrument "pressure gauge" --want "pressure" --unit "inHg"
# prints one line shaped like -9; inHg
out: -20; inHg
